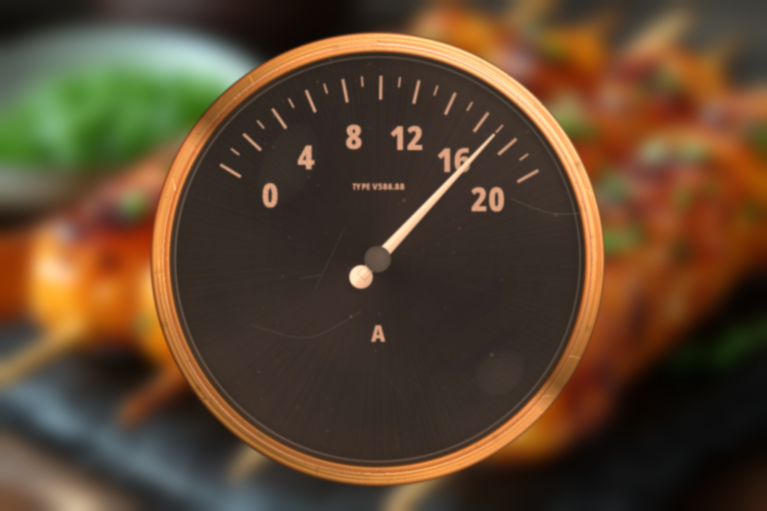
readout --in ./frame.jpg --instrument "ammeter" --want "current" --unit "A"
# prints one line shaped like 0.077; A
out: 17; A
